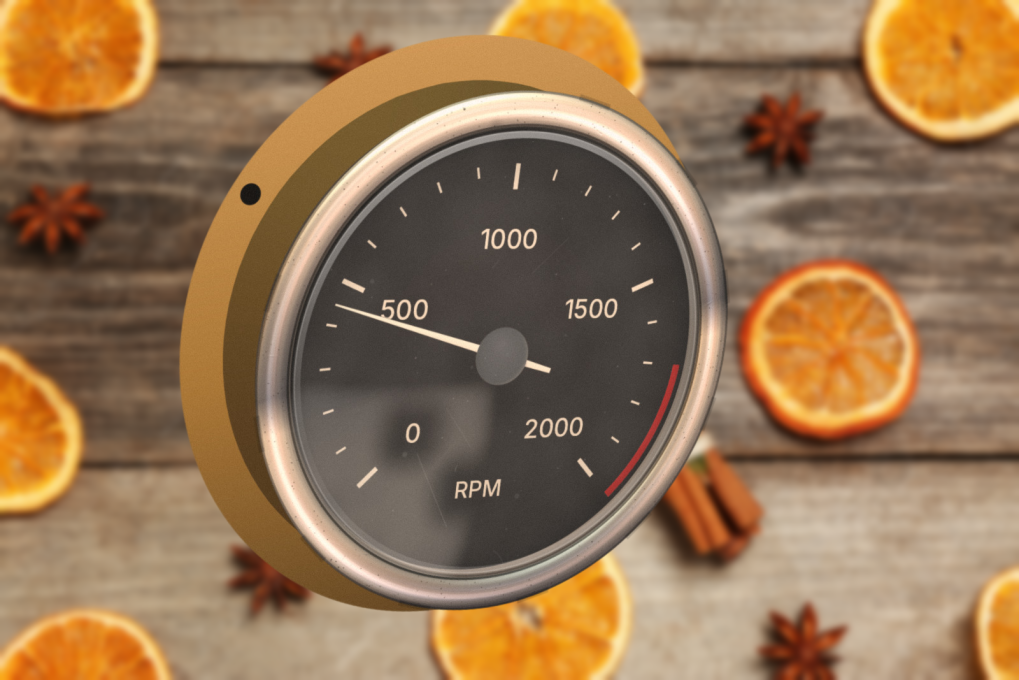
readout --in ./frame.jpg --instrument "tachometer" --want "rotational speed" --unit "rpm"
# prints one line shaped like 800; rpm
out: 450; rpm
